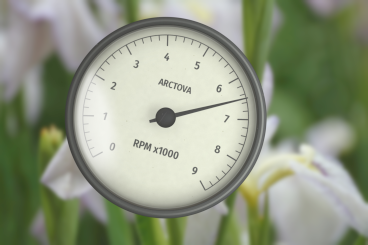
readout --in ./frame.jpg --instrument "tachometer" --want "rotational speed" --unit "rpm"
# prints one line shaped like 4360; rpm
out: 6500; rpm
